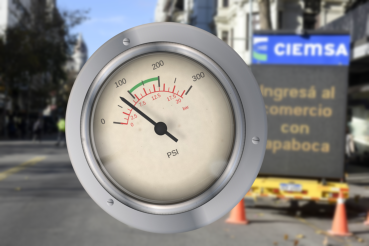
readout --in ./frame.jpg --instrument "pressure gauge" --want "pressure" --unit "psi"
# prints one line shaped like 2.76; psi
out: 75; psi
